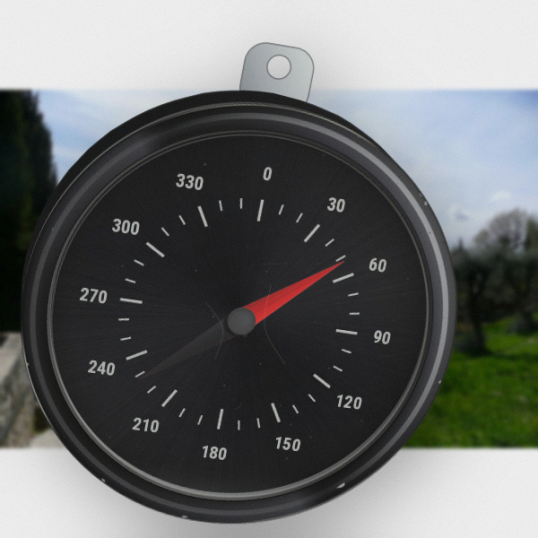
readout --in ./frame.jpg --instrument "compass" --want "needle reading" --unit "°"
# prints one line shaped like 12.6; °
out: 50; °
